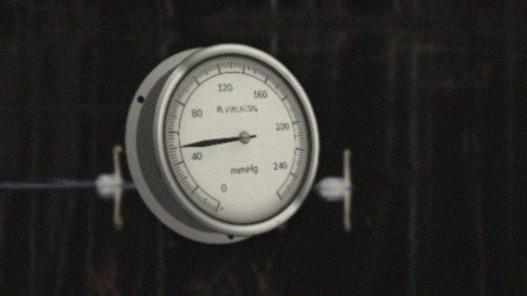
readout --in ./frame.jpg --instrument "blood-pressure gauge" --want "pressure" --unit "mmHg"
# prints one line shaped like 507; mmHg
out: 50; mmHg
